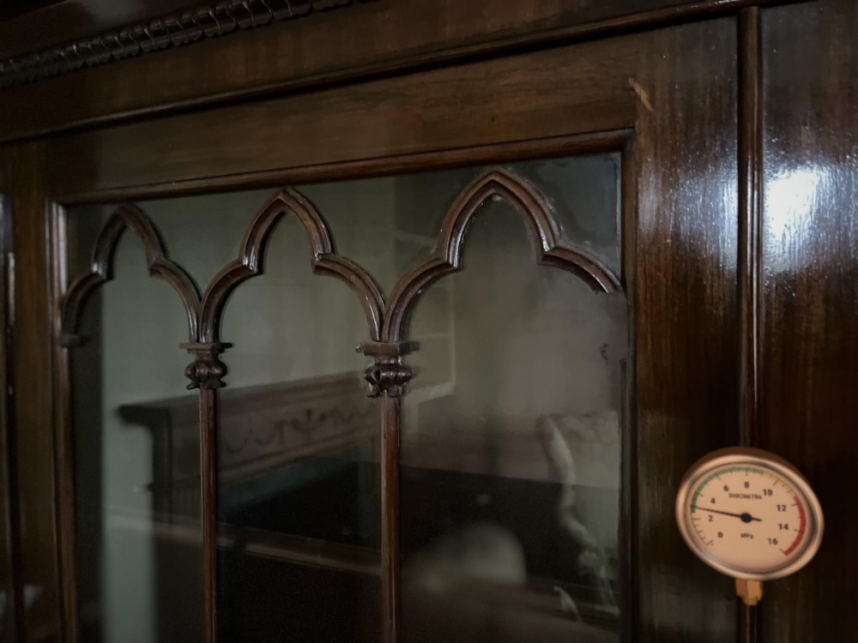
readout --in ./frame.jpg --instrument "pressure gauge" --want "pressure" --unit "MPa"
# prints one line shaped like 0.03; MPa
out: 3; MPa
